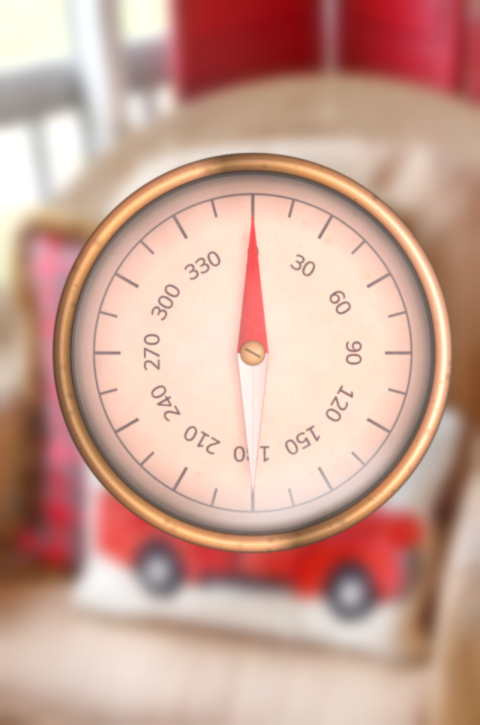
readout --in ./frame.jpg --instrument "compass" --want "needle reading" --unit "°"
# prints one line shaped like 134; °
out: 0; °
